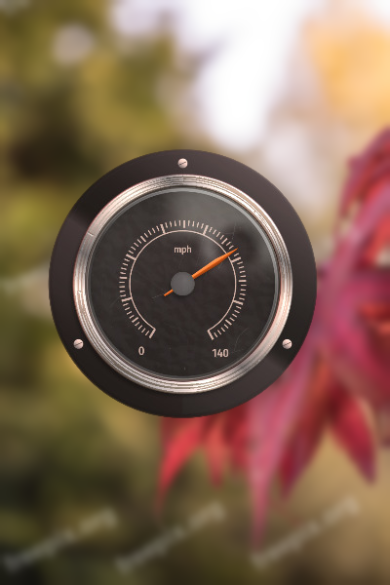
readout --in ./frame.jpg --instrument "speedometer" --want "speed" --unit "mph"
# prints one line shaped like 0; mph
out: 96; mph
